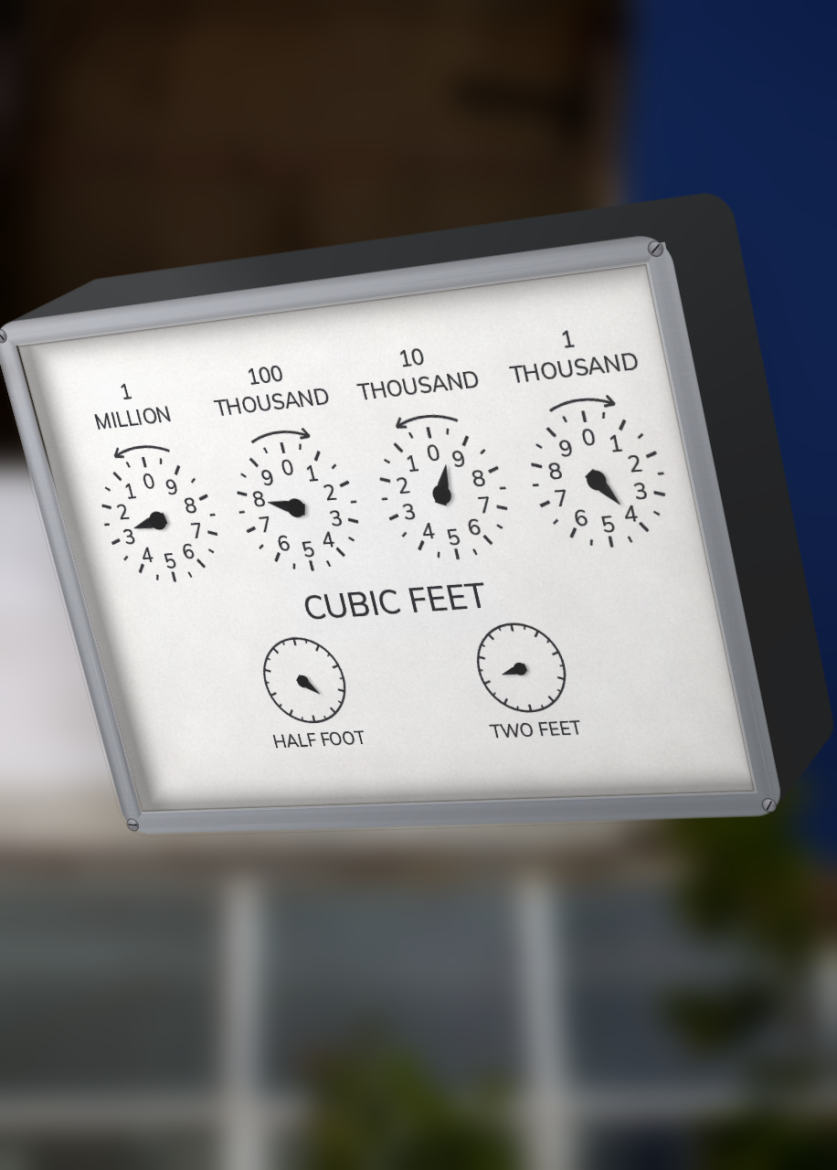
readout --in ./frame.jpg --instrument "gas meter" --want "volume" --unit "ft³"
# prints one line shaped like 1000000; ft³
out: 279400; ft³
